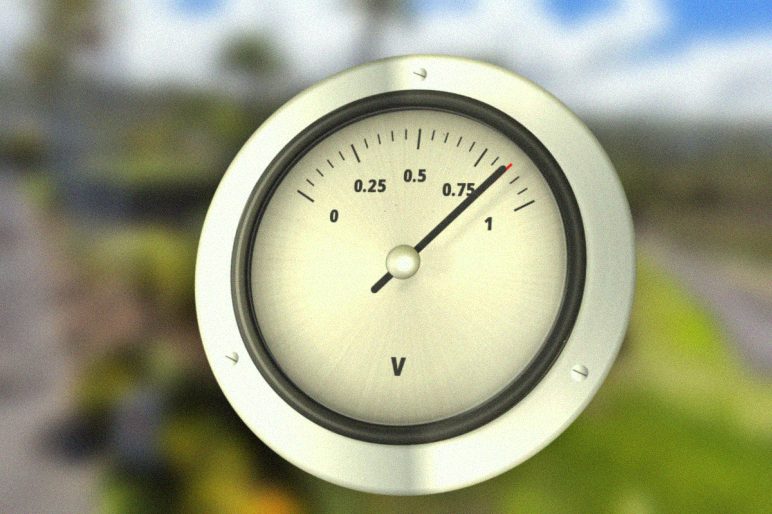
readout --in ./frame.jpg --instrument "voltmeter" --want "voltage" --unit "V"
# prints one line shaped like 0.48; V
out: 0.85; V
